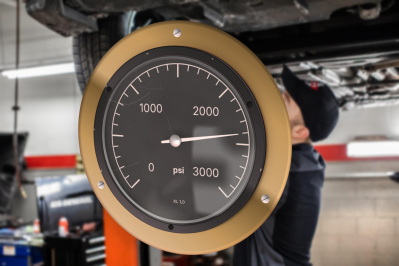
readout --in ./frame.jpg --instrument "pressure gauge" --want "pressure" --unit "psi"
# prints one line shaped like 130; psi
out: 2400; psi
